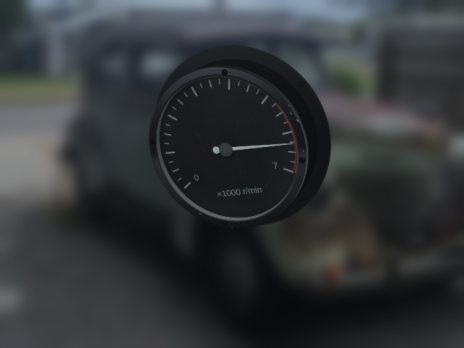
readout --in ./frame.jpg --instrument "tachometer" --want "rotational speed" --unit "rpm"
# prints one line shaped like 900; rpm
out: 6250; rpm
